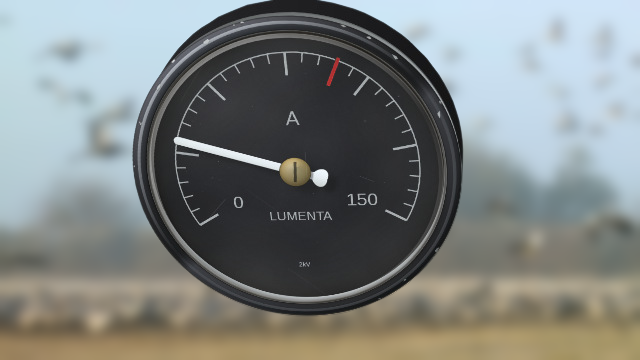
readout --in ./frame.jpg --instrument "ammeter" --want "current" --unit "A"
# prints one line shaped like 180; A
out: 30; A
